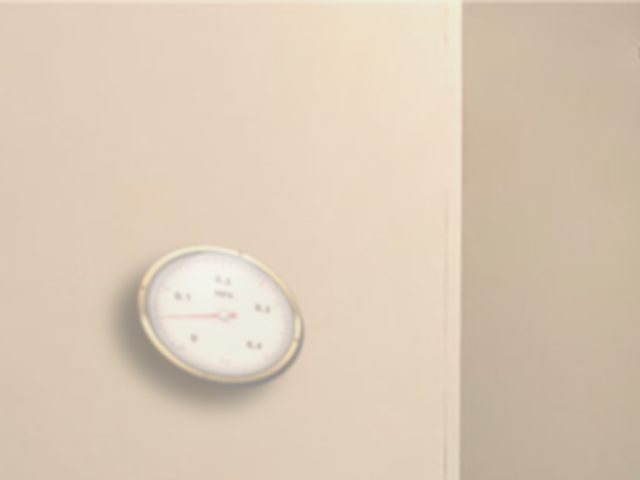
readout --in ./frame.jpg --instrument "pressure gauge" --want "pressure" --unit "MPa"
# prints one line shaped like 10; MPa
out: 0.05; MPa
